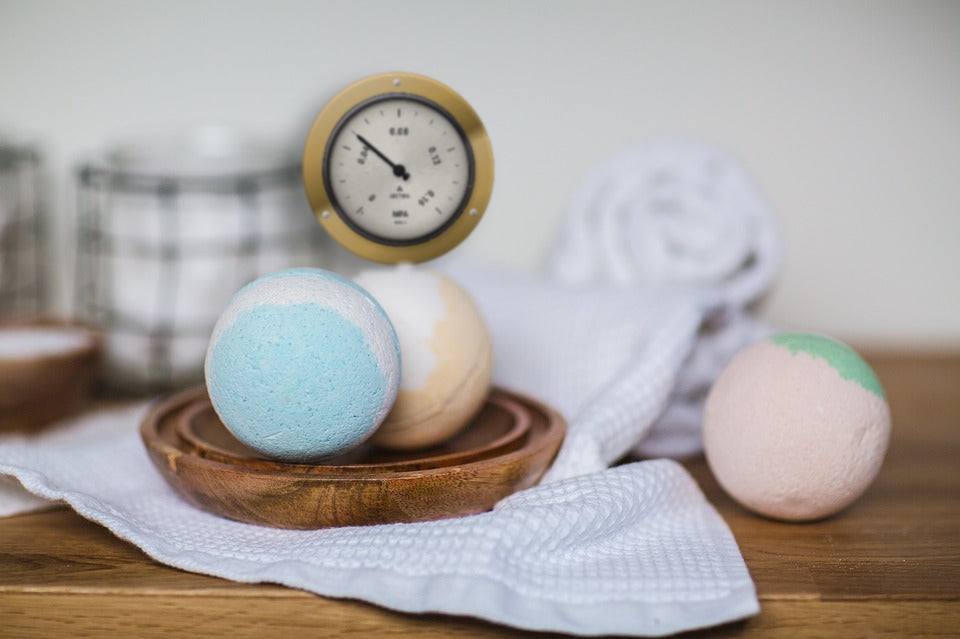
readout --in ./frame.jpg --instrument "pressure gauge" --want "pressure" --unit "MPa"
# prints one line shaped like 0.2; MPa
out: 0.05; MPa
